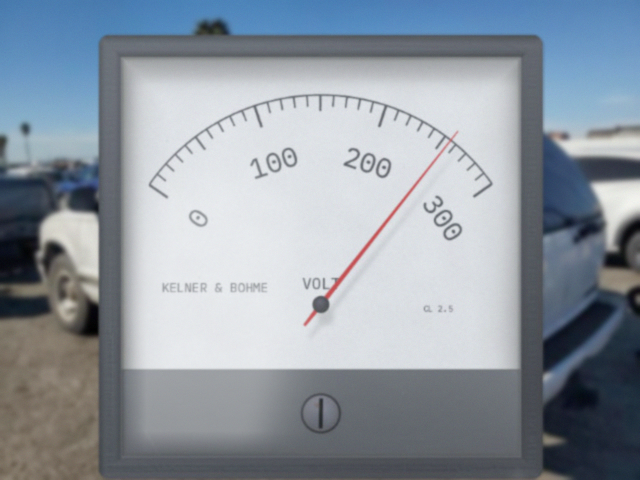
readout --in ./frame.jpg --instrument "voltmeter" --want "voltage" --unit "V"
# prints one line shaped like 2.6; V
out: 255; V
